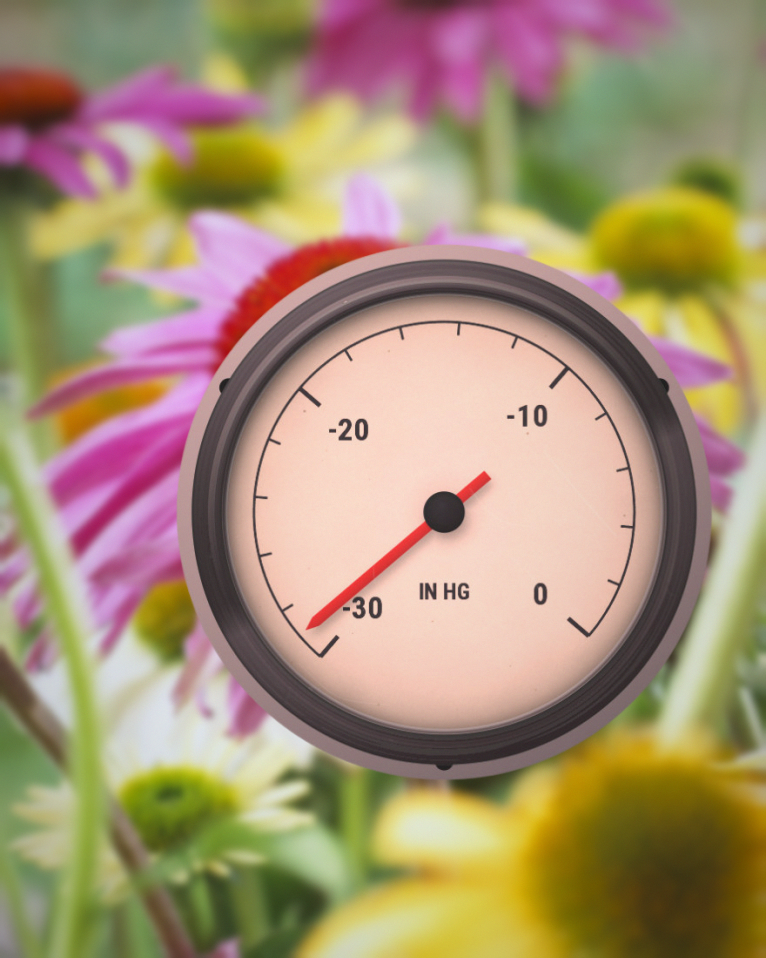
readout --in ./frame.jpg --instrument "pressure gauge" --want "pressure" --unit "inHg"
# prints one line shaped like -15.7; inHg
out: -29; inHg
